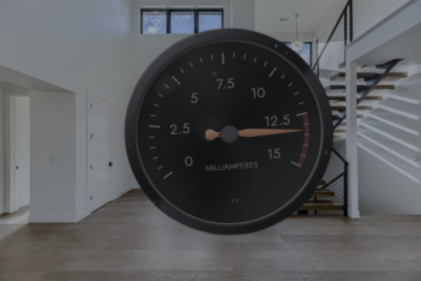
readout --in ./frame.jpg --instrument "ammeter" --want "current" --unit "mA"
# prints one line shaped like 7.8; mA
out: 13.25; mA
